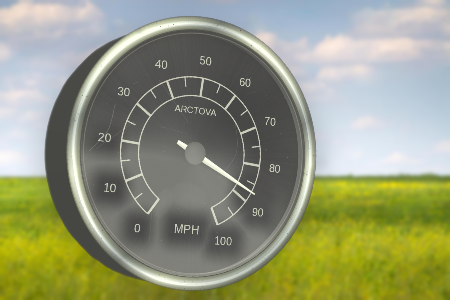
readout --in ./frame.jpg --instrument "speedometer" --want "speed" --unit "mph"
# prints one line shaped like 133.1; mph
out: 87.5; mph
